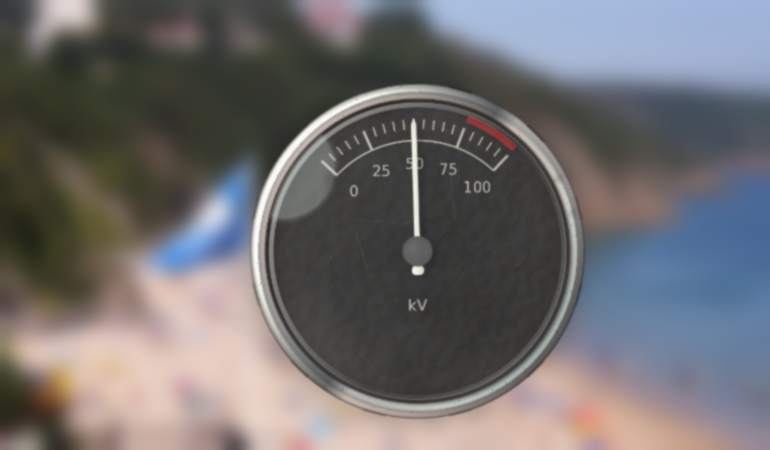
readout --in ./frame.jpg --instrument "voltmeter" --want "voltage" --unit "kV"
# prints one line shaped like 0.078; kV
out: 50; kV
